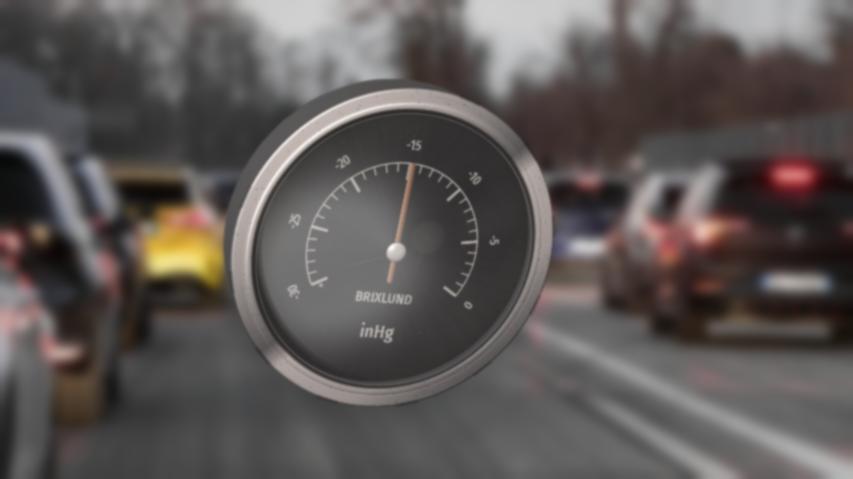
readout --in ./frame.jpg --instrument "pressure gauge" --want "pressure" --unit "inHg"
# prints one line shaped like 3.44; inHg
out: -15; inHg
